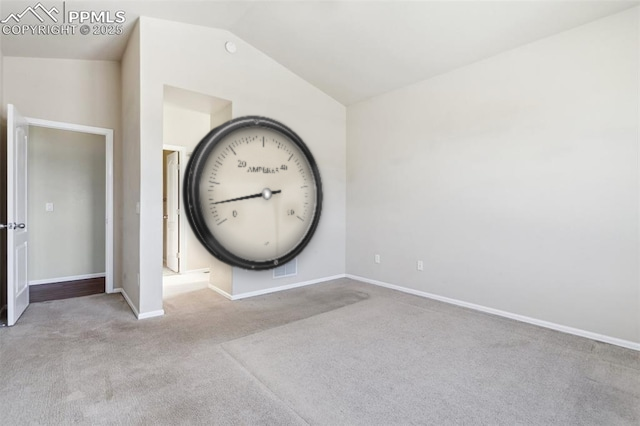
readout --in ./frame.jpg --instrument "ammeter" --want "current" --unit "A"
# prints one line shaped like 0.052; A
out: 5; A
